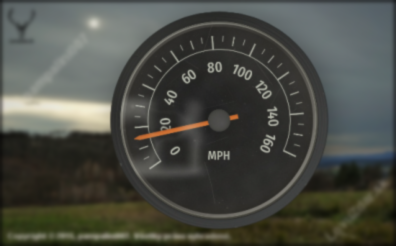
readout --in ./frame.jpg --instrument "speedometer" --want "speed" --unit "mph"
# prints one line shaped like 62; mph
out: 15; mph
